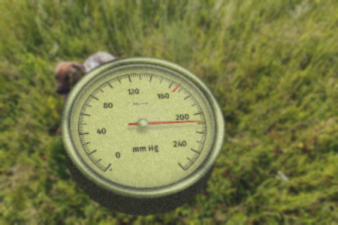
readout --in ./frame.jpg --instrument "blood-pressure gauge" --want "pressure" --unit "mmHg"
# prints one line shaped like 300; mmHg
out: 210; mmHg
